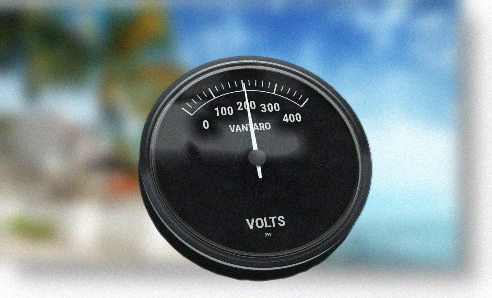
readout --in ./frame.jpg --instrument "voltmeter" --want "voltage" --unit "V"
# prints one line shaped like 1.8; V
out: 200; V
